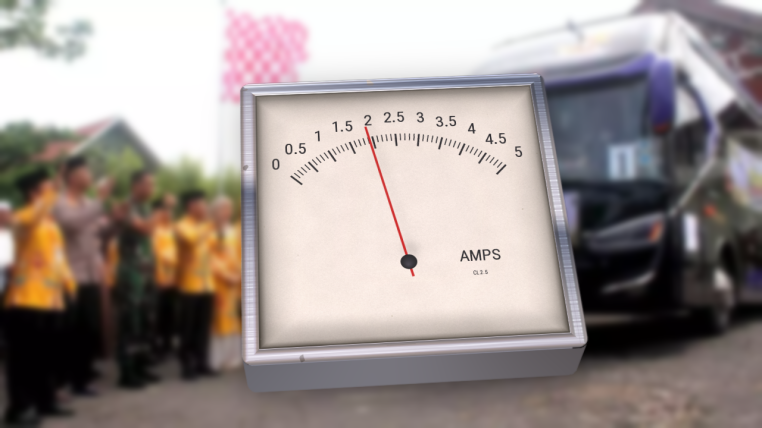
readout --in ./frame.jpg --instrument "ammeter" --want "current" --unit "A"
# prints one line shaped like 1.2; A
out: 1.9; A
